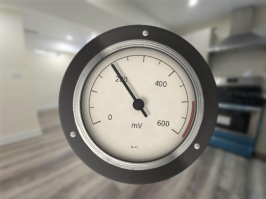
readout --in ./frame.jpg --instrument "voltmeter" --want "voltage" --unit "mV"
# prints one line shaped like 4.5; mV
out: 200; mV
